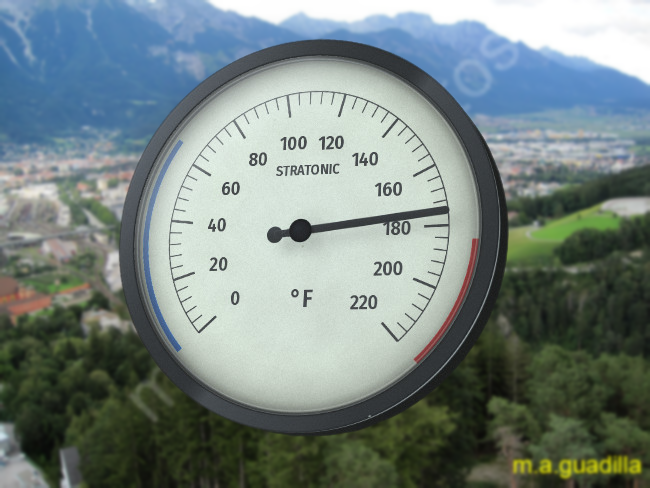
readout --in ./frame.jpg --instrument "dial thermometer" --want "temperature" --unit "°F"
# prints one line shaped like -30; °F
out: 176; °F
